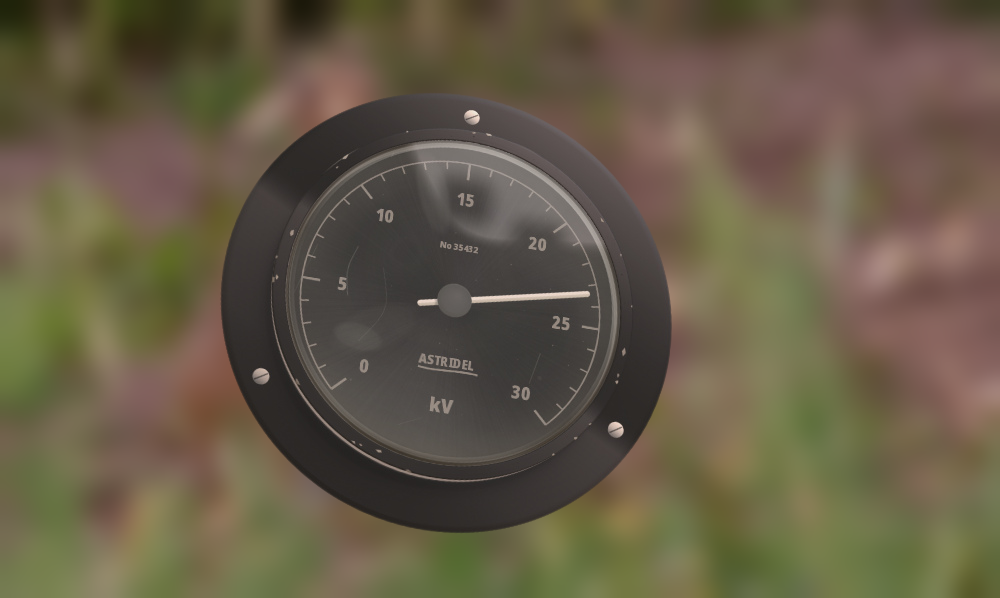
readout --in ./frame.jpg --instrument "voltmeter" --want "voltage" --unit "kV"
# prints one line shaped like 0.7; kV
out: 23.5; kV
